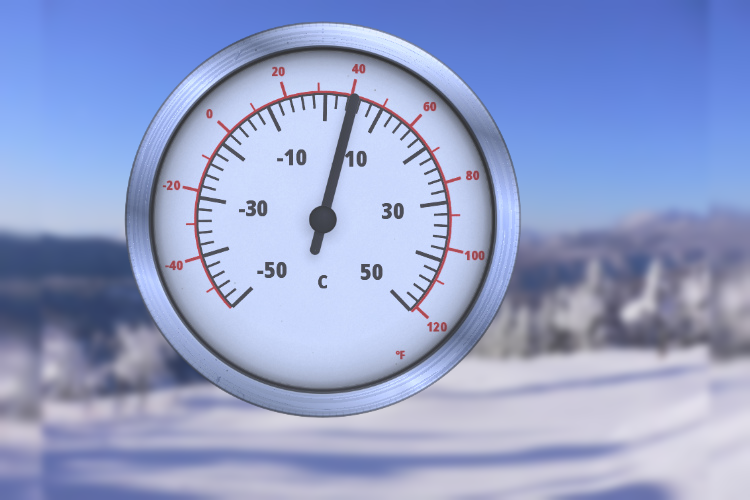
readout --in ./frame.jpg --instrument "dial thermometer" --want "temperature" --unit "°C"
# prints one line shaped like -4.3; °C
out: 5; °C
